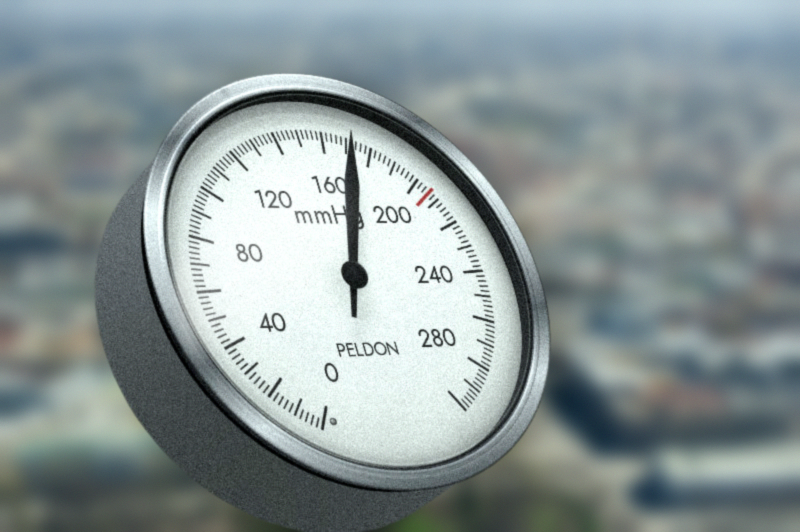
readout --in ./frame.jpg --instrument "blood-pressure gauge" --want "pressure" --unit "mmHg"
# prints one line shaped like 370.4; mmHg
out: 170; mmHg
